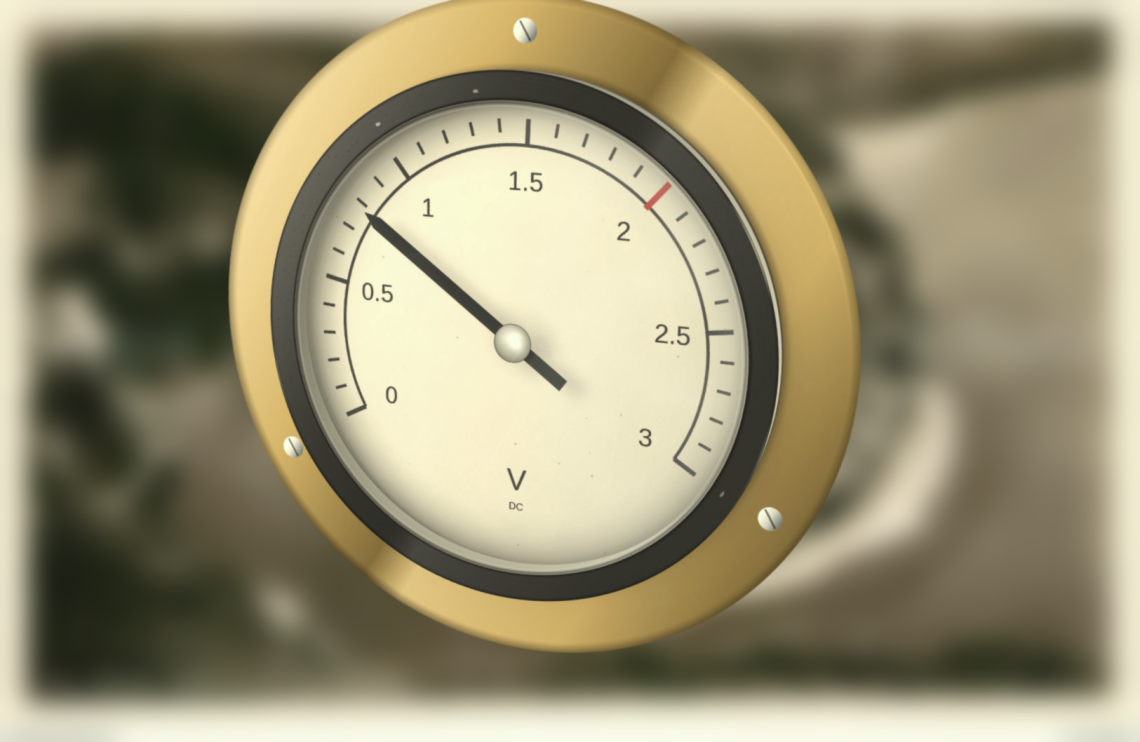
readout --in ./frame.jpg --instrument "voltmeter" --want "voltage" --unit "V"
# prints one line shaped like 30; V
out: 0.8; V
